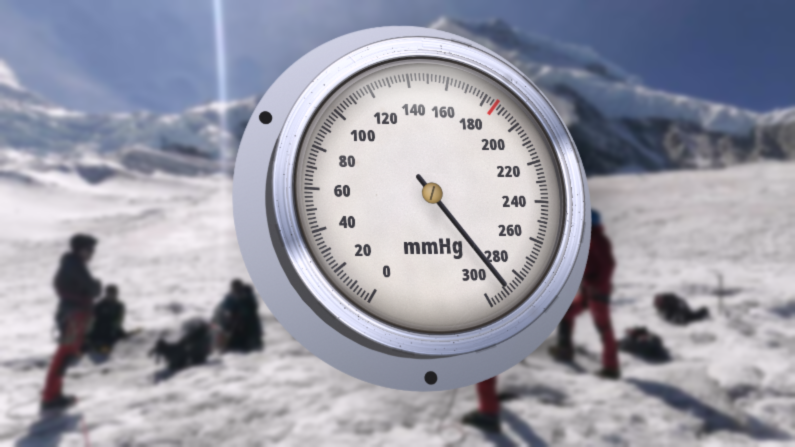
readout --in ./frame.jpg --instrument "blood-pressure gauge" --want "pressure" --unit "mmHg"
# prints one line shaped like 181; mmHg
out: 290; mmHg
